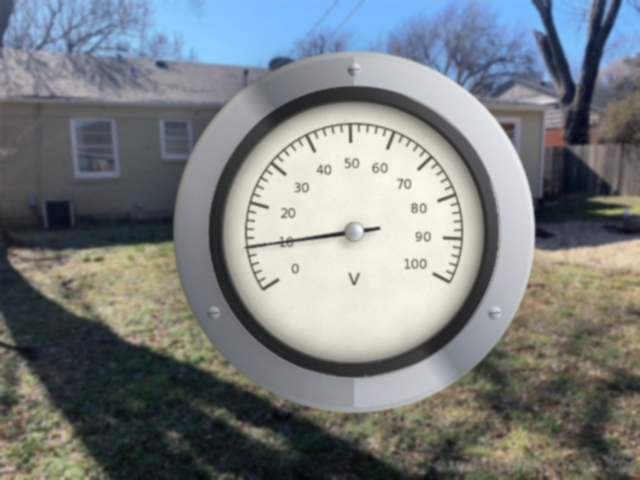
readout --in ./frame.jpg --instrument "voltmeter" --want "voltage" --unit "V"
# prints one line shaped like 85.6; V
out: 10; V
